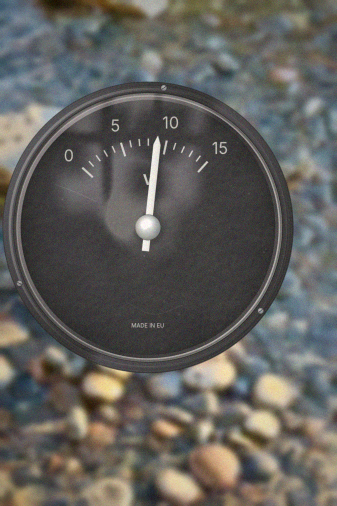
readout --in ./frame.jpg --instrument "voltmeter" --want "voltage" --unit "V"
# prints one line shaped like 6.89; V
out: 9; V
